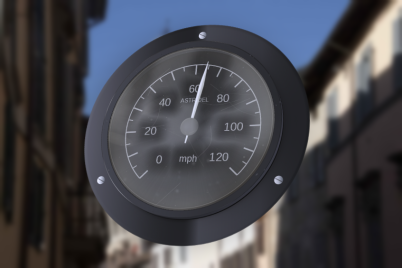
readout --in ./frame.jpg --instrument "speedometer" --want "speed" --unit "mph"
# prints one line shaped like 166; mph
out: 65; mph
